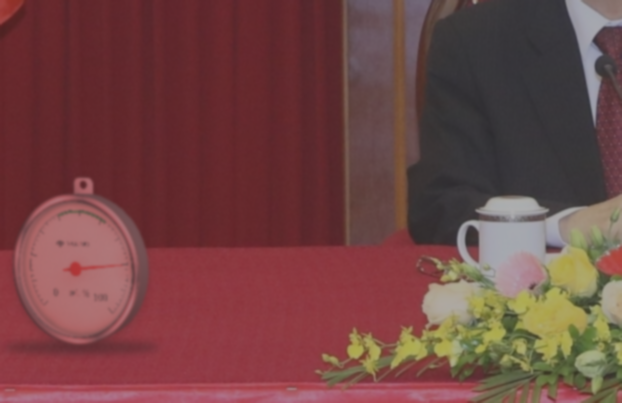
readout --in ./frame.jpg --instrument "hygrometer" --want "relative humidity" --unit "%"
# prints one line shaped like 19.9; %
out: 80; %
